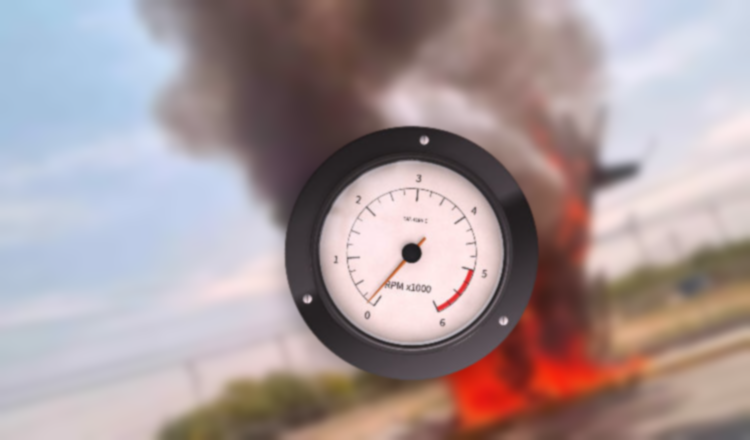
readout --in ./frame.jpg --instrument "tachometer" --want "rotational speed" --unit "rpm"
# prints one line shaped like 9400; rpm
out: 125; rpm
